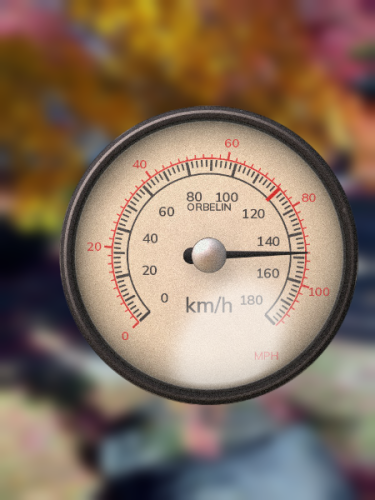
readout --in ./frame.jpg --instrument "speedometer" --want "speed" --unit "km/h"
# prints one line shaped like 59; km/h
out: 148; km/h
